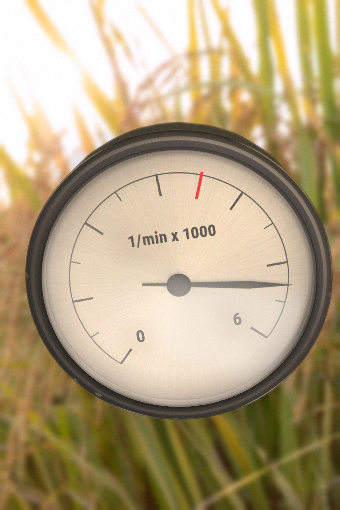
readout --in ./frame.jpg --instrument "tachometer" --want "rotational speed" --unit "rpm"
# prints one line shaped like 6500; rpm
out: 5250; rpm
